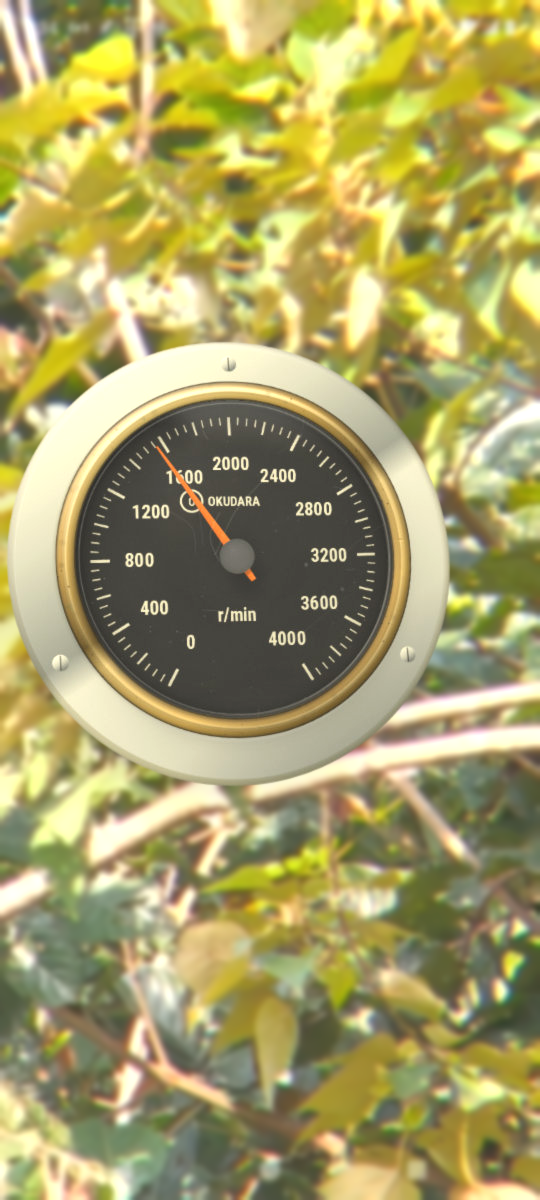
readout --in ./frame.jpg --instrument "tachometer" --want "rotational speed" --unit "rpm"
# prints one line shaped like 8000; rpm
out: 1550; rpm
